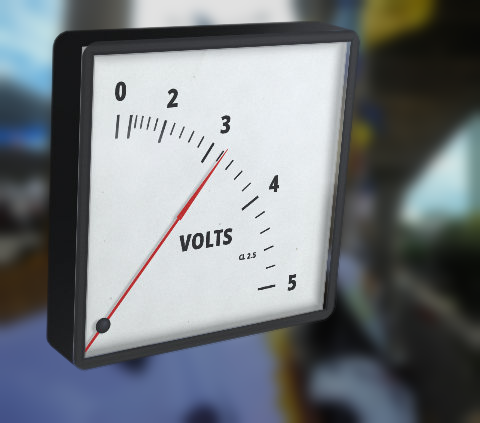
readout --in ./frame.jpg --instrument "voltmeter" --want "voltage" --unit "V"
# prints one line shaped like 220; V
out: 3.2; V
